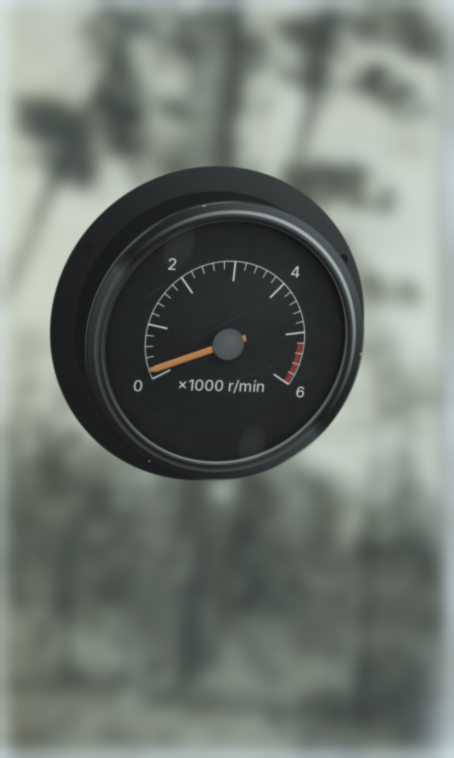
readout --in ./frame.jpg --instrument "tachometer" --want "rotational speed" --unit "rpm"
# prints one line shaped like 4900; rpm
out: 200; rpm
